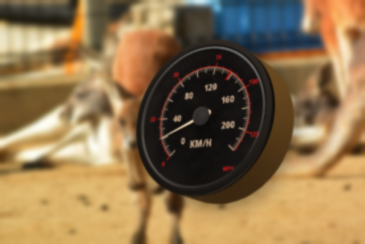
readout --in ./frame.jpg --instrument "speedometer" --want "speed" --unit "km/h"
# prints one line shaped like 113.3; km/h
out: 20; km/h
